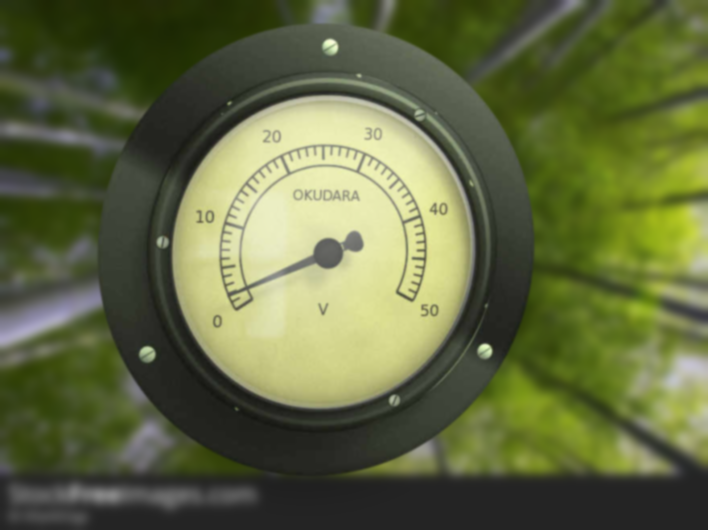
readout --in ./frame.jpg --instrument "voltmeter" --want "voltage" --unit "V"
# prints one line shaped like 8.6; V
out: 2; V
